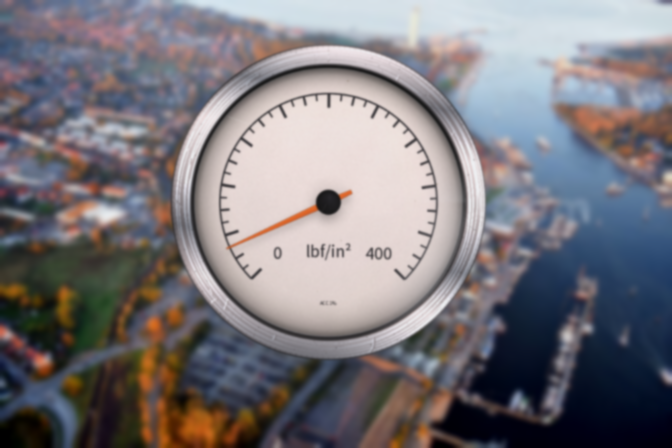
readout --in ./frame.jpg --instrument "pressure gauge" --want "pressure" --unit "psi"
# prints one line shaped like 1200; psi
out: 30; psi
